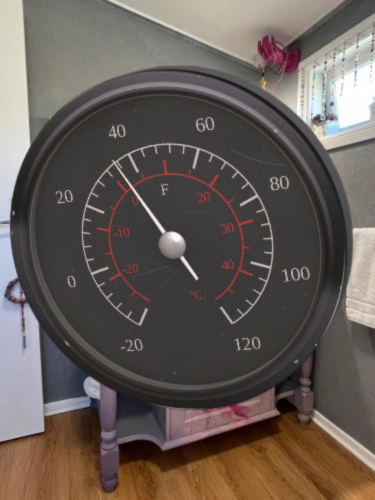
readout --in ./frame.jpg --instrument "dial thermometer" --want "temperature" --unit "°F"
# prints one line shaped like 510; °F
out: 36; °F
